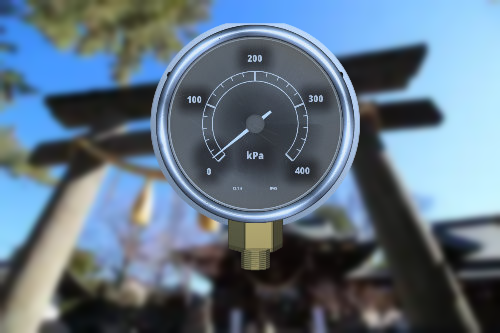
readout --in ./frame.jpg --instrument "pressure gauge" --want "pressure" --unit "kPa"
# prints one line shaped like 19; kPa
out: 10; kPa
